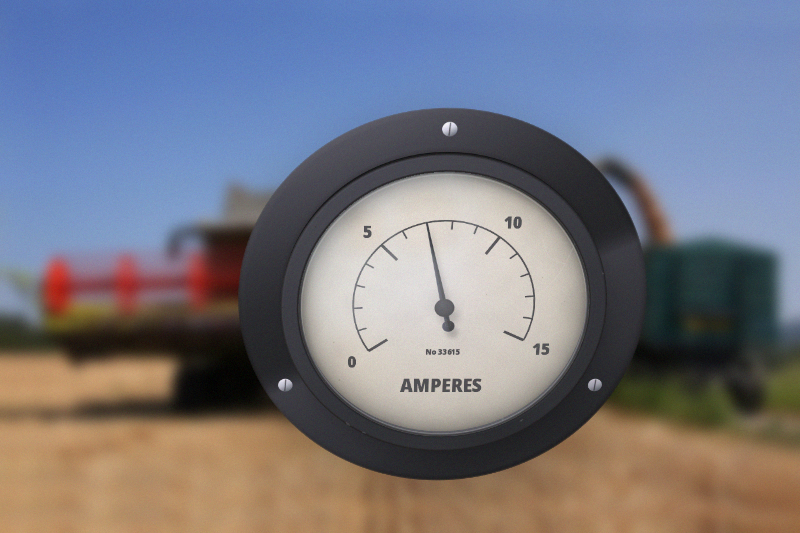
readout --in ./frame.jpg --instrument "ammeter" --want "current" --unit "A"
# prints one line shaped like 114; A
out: 7; A
